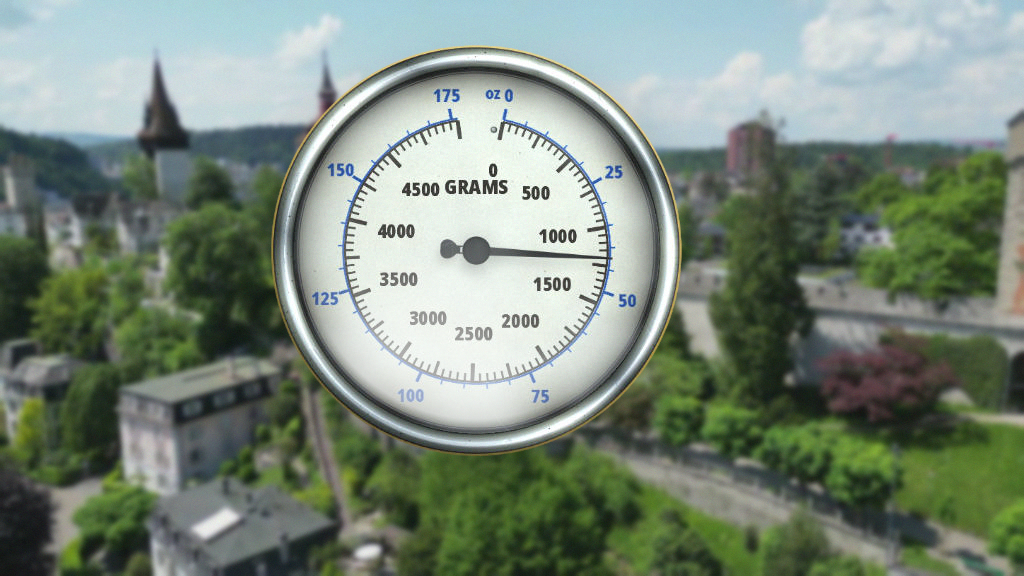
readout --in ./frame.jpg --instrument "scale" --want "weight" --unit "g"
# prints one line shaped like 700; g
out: 1200; g
